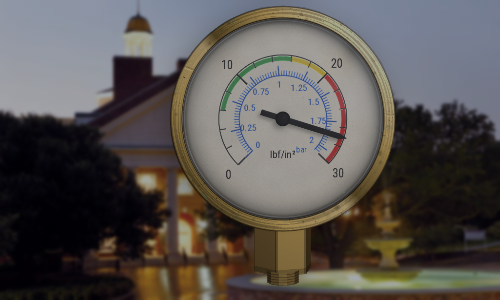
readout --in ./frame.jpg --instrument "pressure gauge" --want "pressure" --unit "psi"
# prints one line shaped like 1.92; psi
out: 27; psi
